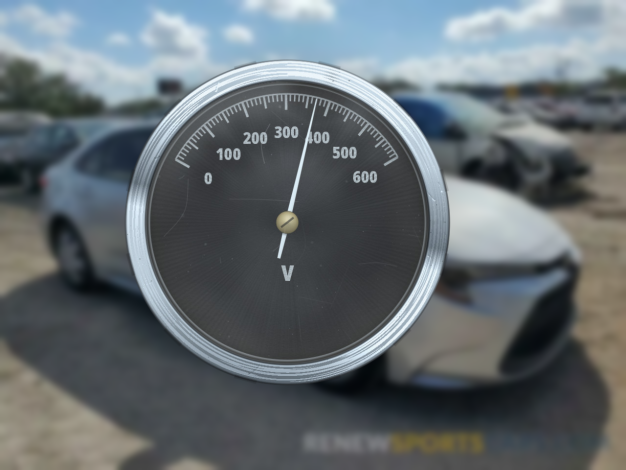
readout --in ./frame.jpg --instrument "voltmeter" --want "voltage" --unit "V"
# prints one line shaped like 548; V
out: 370; V
